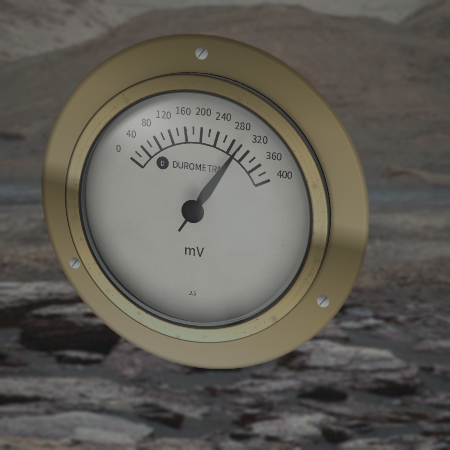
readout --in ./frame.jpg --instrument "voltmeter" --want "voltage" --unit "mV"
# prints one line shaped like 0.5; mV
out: 300; mV
